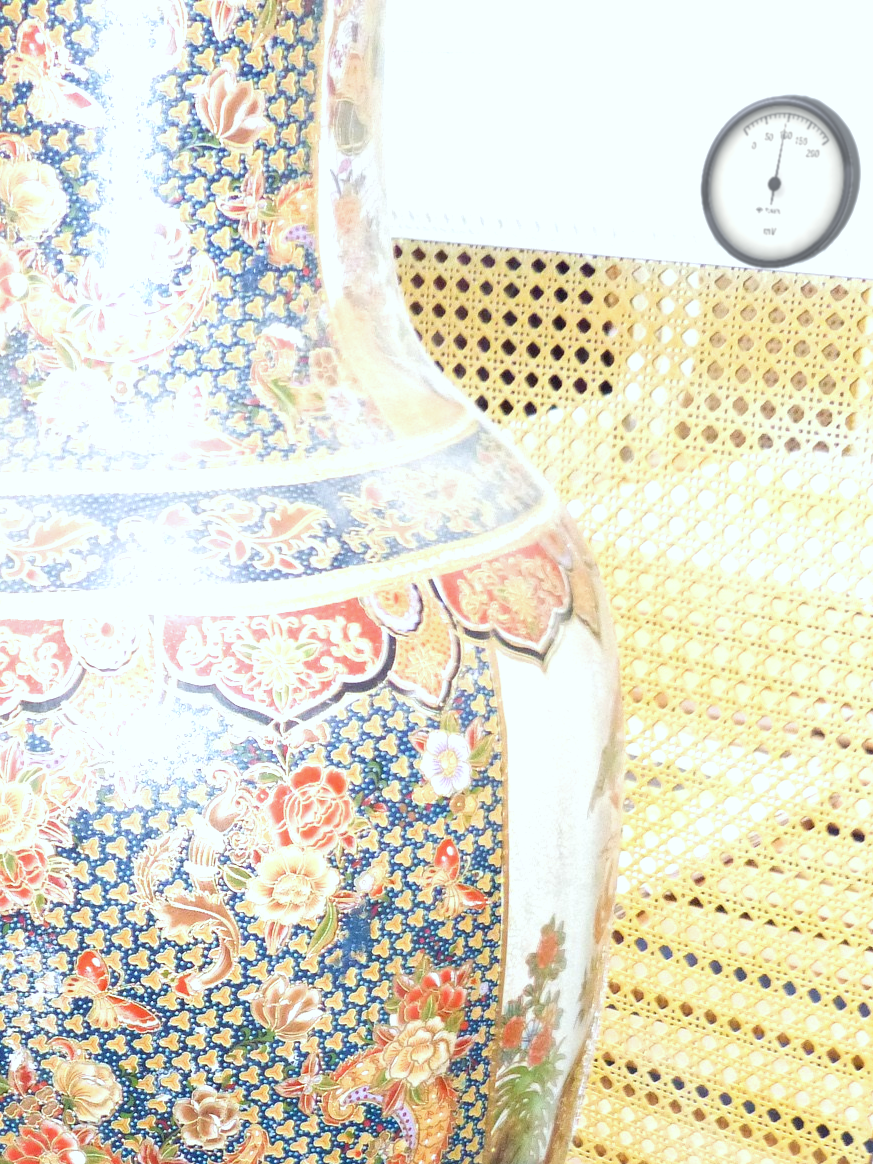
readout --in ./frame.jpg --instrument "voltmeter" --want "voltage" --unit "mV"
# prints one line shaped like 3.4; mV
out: 100; mV
